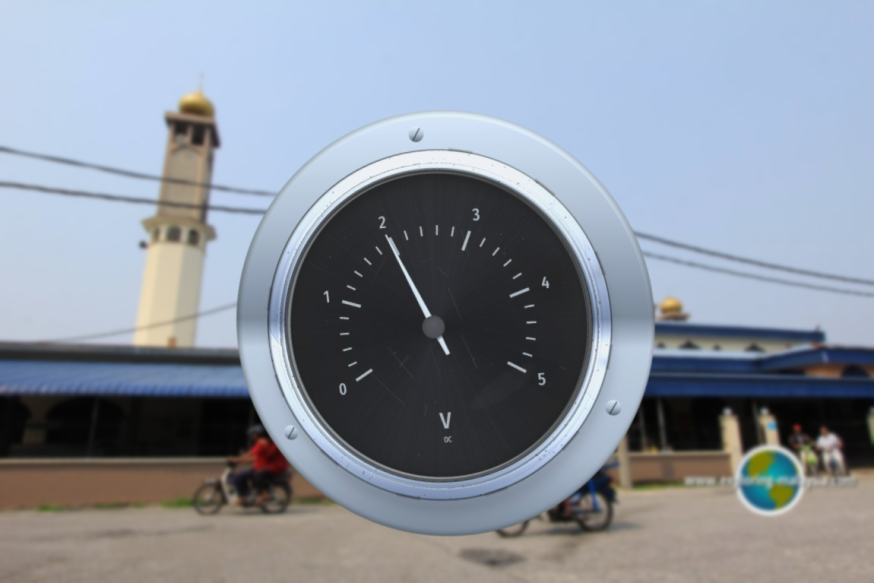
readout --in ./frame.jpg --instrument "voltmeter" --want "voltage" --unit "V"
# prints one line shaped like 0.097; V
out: 2; V
